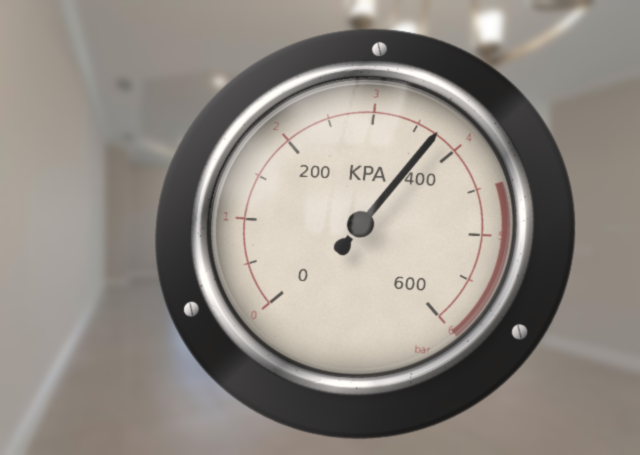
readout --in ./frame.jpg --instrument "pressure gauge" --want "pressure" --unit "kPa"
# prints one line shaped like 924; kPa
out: 375; kPa
